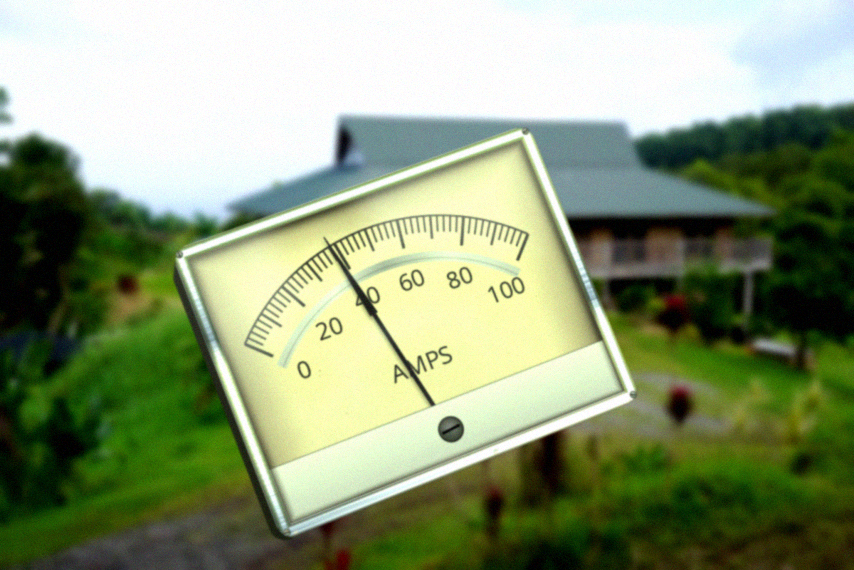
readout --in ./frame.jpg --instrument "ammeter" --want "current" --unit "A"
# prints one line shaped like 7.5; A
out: 38; A
